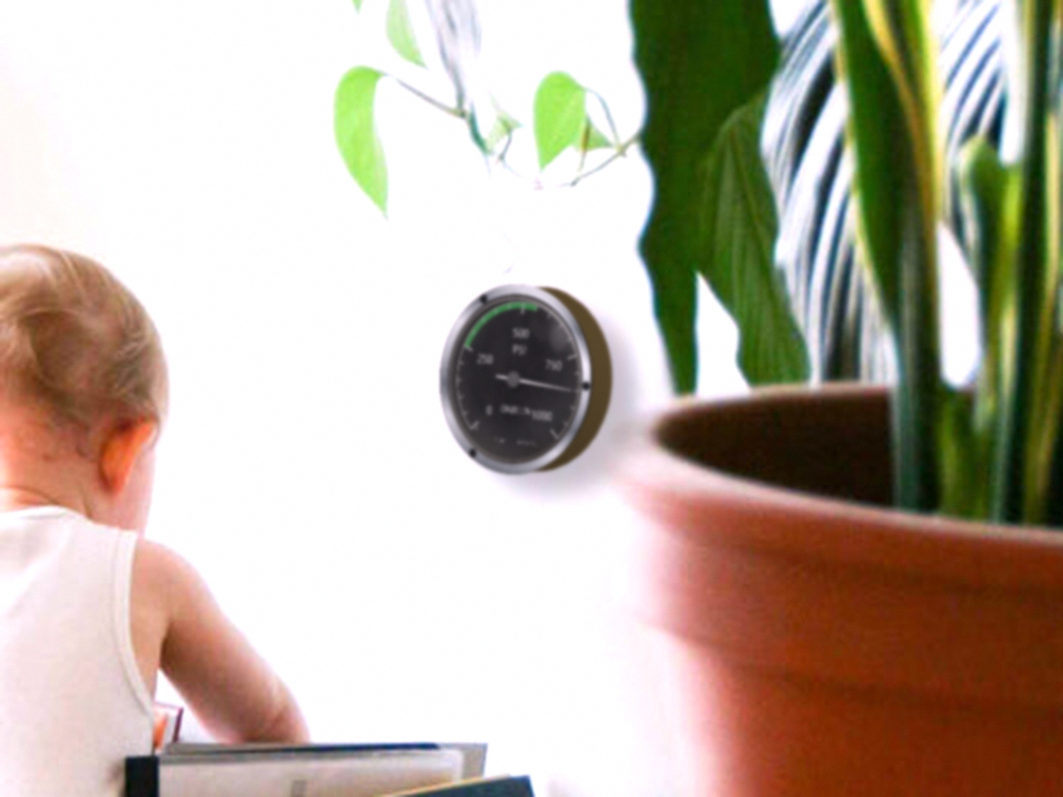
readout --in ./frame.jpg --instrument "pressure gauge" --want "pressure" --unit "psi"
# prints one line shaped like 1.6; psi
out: 850; psi
